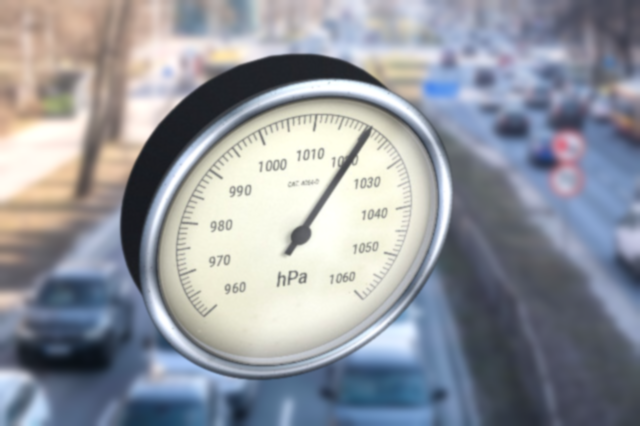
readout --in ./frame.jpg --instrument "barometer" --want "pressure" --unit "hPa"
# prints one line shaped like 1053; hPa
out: 1020; hPa
